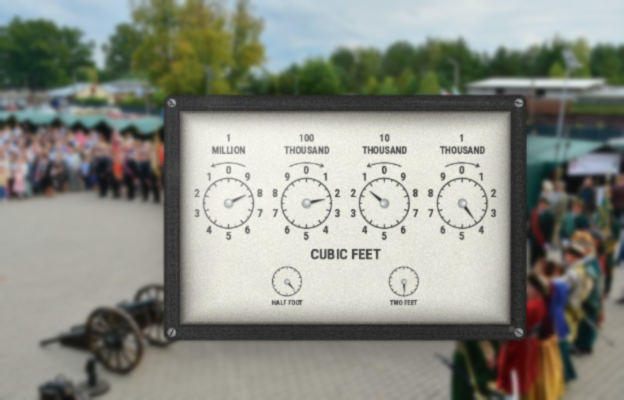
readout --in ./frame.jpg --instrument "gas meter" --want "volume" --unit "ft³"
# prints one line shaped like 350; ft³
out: 821400; ft³
